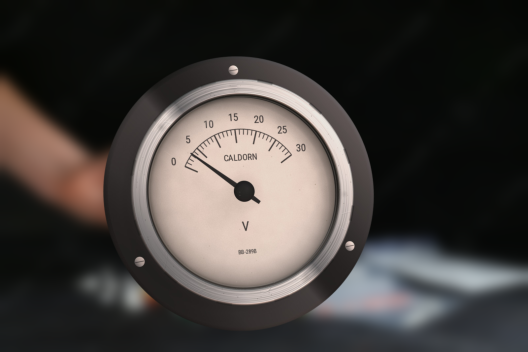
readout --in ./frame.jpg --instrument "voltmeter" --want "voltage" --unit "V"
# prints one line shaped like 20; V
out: 3; V
